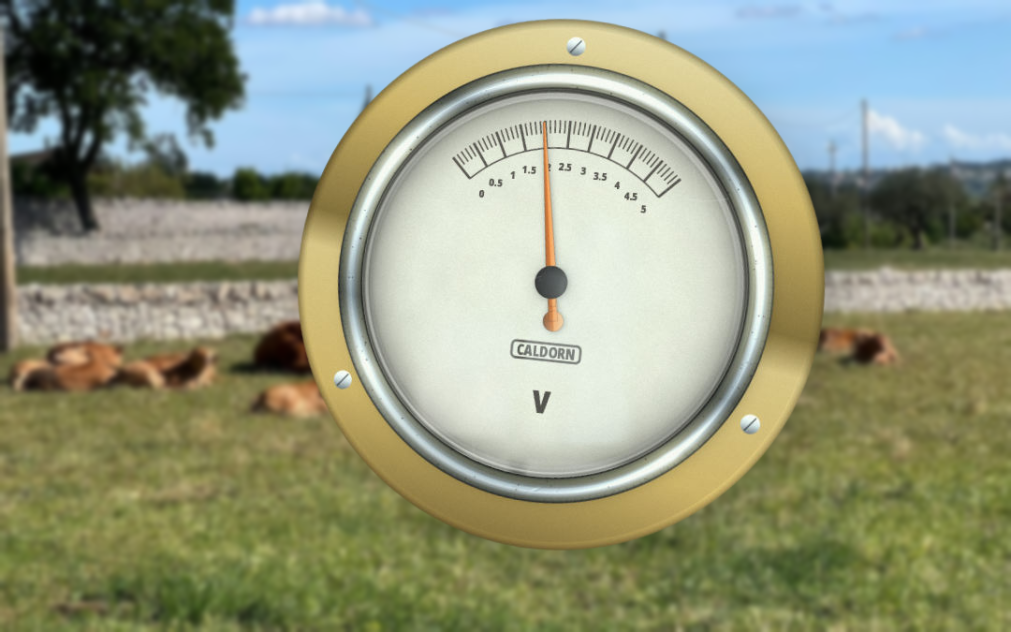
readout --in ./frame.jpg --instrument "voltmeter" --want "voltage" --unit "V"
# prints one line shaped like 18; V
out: 2; V
